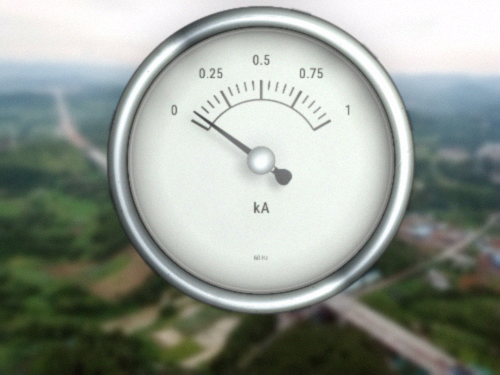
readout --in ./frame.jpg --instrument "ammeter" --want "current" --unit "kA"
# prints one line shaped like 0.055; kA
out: 0.05; kA
